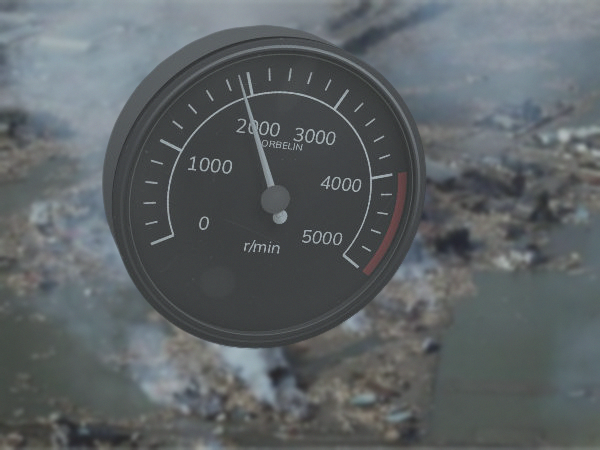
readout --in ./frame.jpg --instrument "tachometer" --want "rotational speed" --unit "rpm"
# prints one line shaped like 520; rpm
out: 1900; rpm
